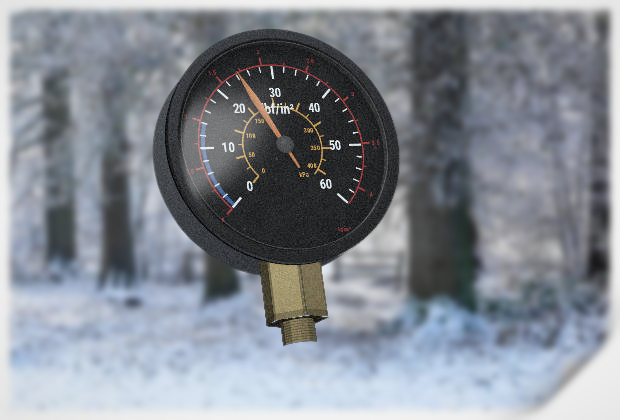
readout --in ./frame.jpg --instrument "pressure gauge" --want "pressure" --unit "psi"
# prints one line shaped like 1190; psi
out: 24; psi
